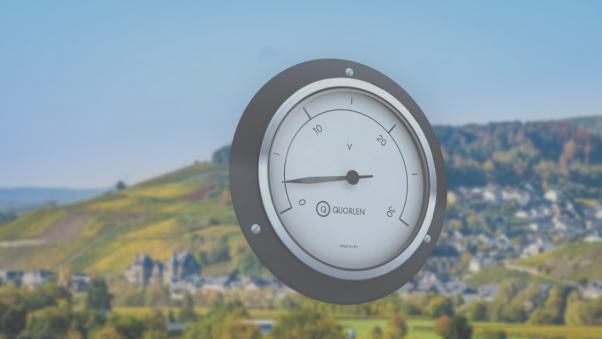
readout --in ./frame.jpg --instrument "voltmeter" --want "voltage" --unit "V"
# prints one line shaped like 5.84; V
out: 2.5; V
